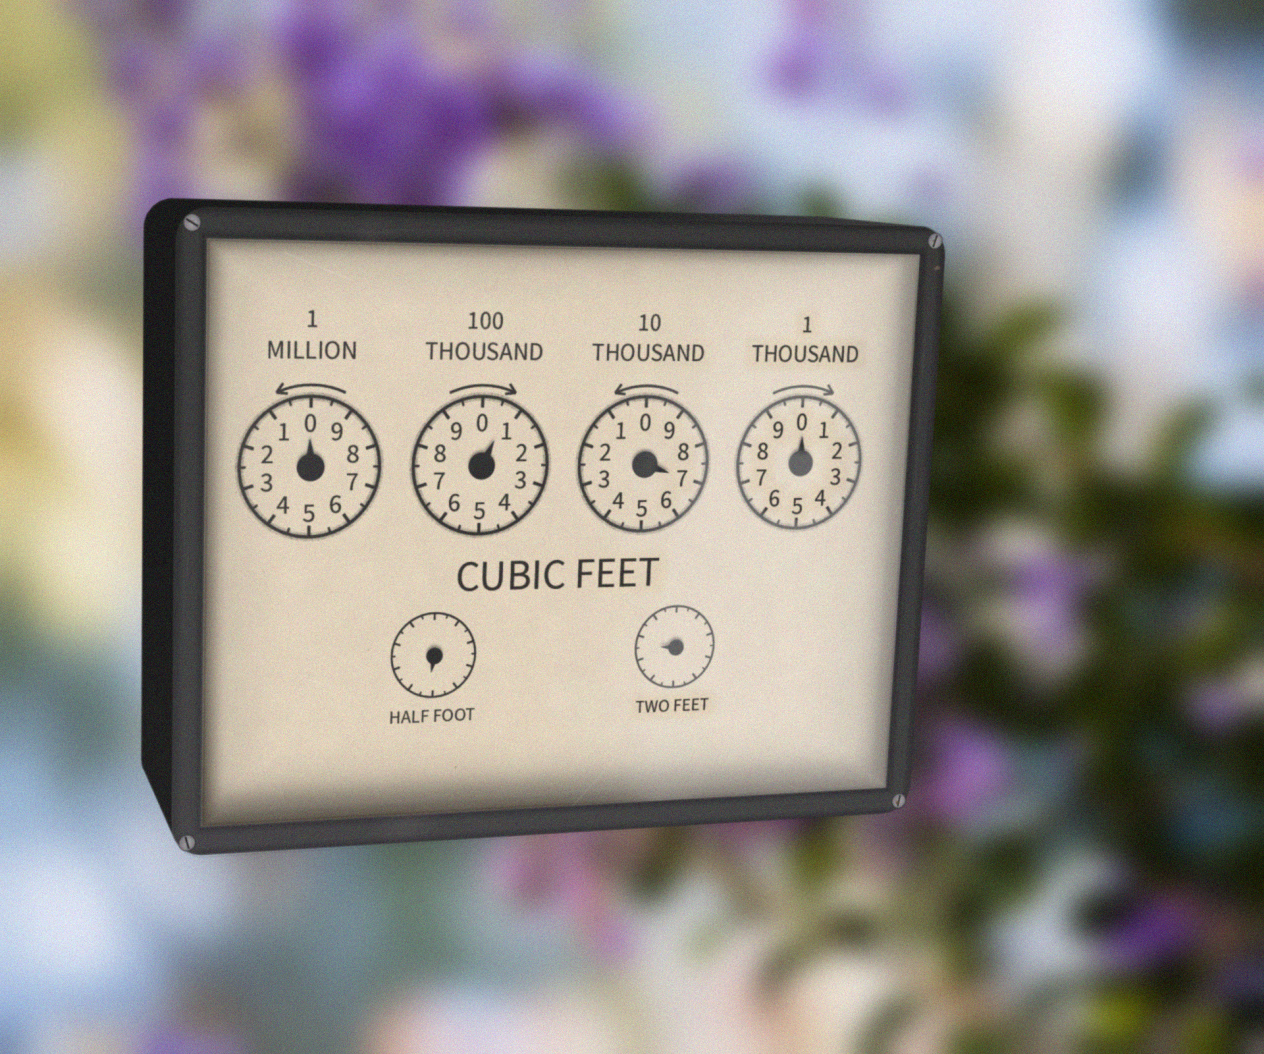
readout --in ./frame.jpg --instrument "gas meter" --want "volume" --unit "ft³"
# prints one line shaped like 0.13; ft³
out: 7000; ft³
